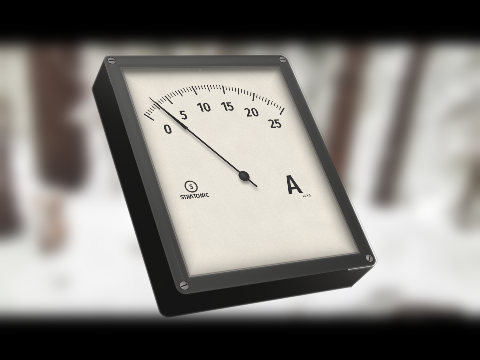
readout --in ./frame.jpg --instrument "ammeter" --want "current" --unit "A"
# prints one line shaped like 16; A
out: 2.5; A
